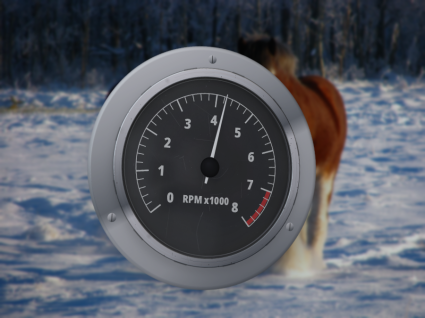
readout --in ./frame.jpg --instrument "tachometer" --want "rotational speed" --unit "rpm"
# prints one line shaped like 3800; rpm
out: 4200; rpm
